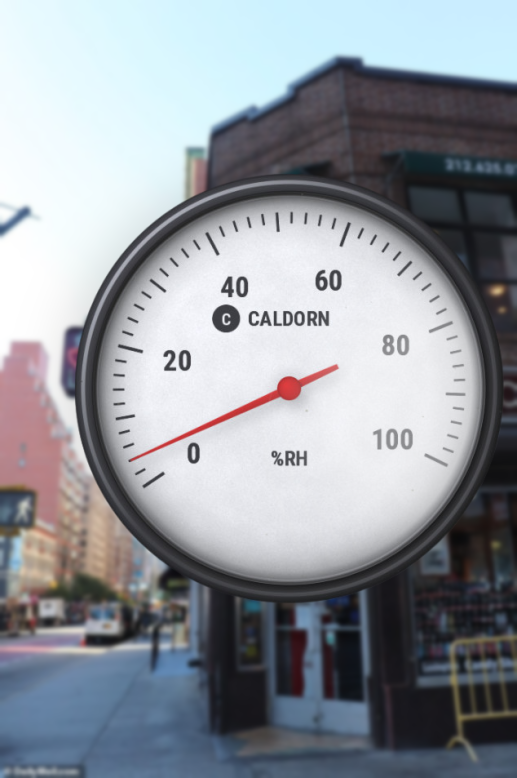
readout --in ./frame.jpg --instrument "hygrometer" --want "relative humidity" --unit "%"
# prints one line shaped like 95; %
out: 4; %
